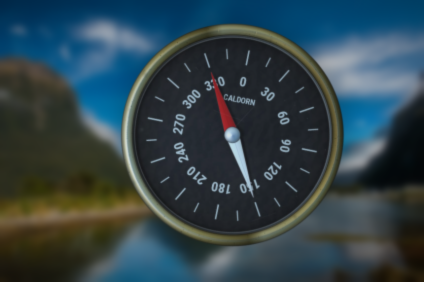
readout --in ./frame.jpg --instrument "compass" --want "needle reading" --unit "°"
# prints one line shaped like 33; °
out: 330; °
